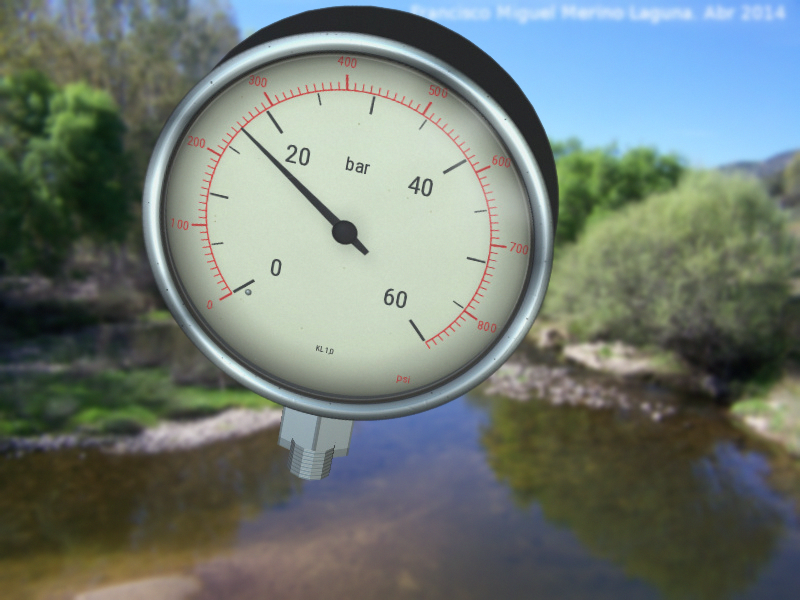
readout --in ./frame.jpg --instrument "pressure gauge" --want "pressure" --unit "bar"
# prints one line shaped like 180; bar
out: 17.5; bar
